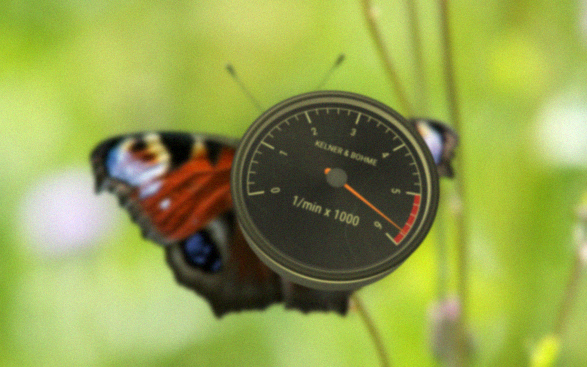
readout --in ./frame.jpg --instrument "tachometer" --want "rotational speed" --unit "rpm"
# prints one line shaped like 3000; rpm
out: 5800; rpm
